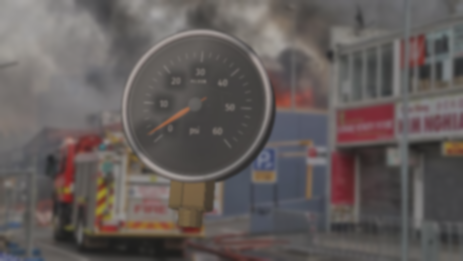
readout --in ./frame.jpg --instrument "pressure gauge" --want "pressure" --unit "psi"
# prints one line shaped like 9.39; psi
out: 2; psi
